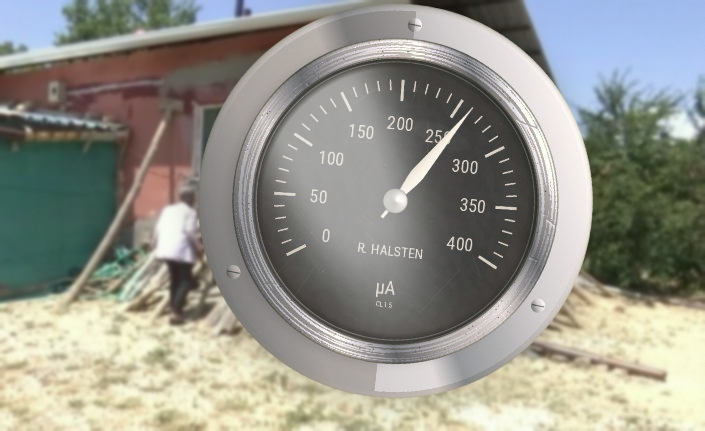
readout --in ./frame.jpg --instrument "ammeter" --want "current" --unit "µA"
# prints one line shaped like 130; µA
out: 260; µA
